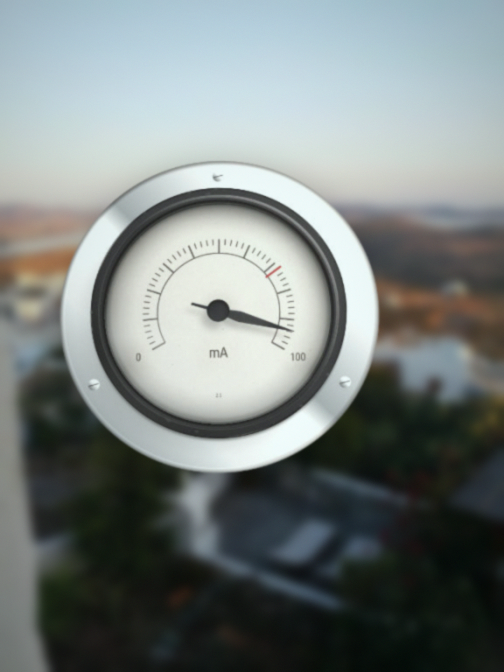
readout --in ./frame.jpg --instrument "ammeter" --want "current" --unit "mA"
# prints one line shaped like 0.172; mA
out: 94; mA
